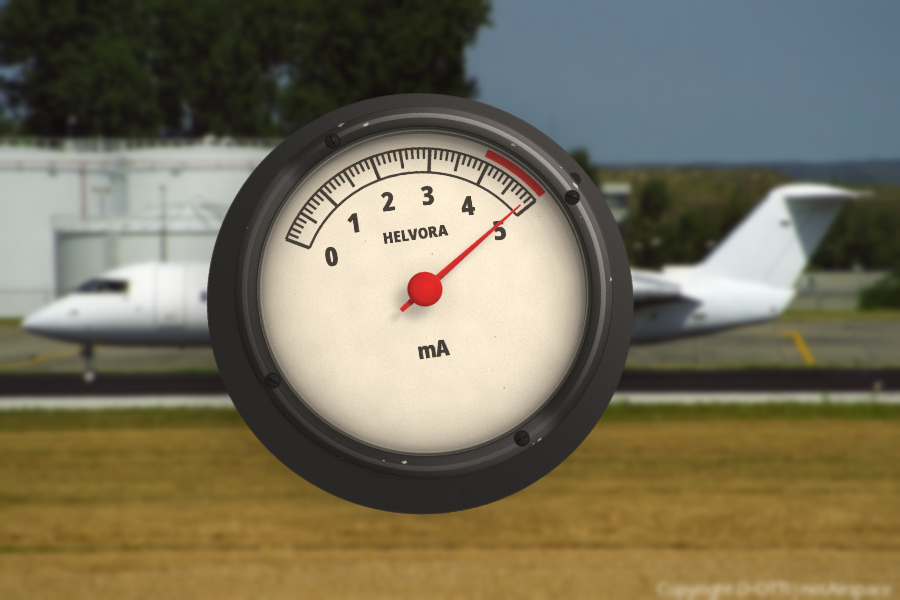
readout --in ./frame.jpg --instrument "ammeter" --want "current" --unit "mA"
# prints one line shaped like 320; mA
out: 4.9; mA
